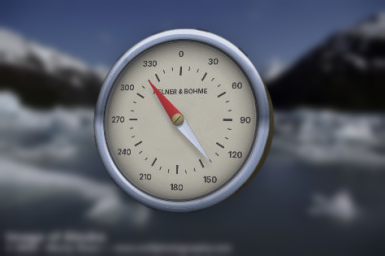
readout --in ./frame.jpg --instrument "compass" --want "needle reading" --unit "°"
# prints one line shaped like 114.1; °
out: 320; °
